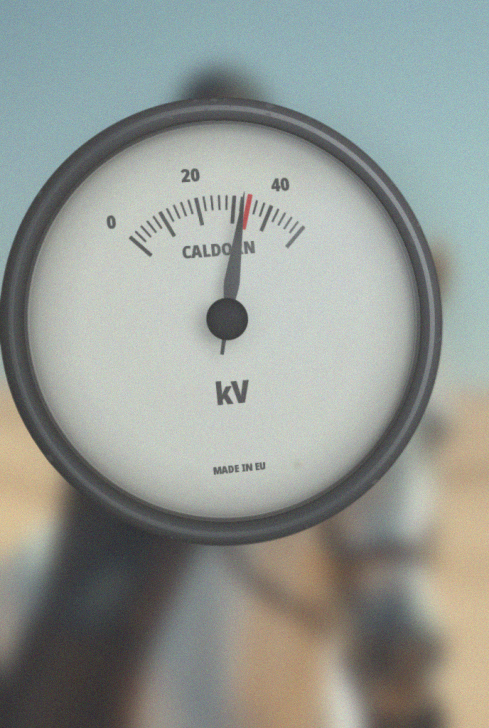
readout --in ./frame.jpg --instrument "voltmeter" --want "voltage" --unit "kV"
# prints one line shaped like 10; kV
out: 32; kV
